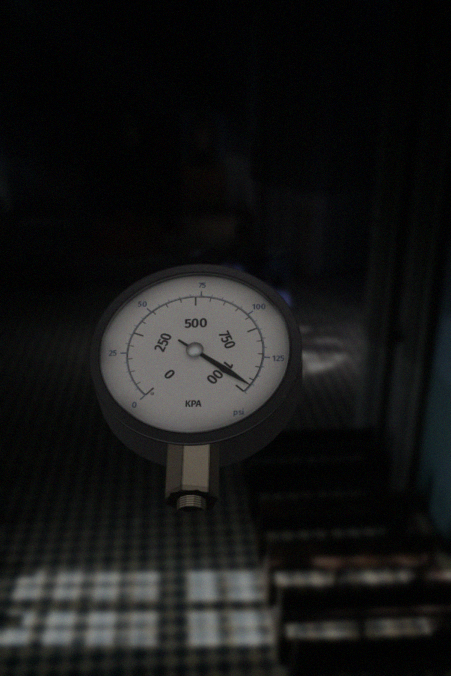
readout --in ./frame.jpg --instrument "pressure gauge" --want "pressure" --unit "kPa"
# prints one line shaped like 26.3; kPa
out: 975; kPa
